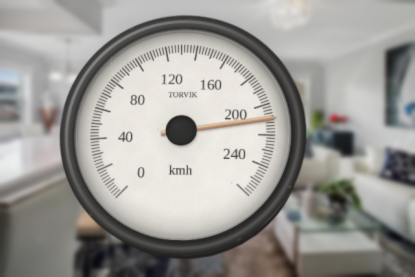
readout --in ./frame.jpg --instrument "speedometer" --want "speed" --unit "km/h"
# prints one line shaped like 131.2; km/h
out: 210; km/h
